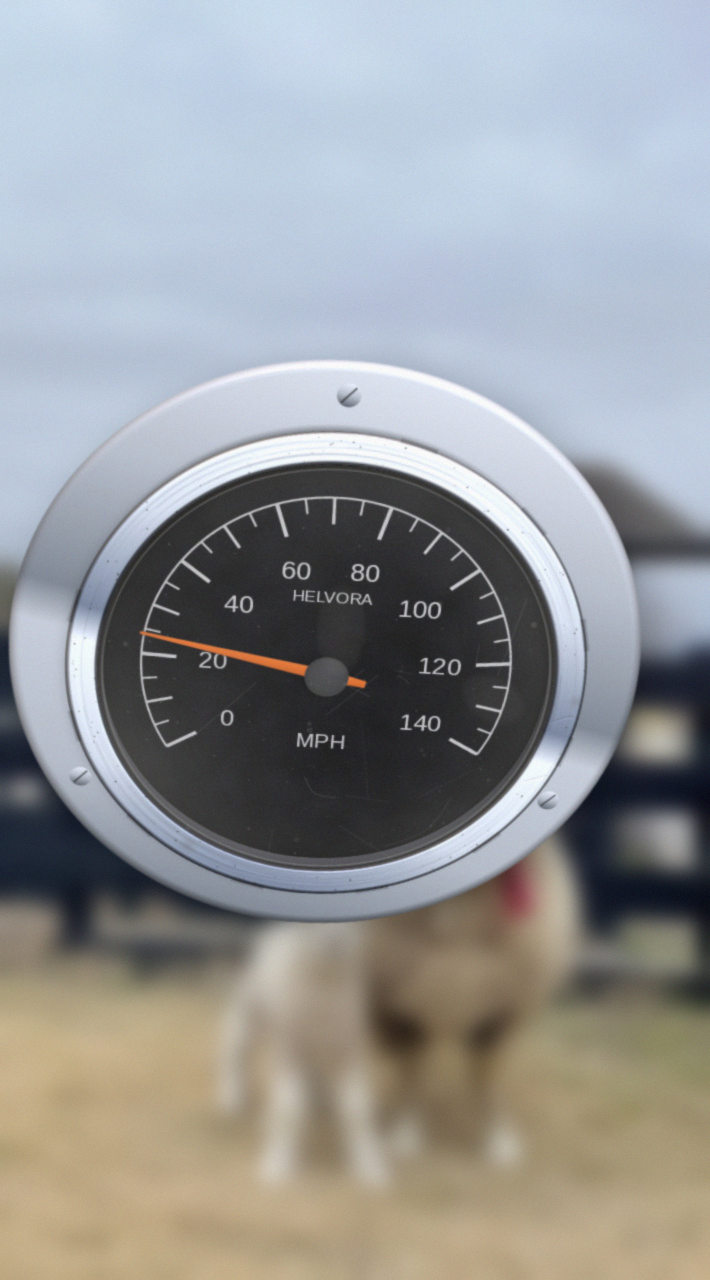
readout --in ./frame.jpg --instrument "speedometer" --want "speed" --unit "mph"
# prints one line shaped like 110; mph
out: 25; mph
